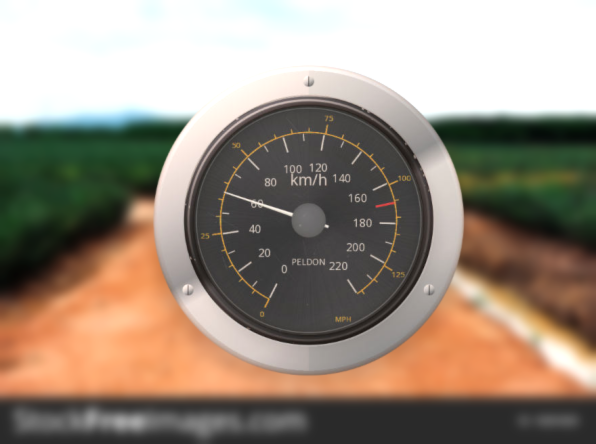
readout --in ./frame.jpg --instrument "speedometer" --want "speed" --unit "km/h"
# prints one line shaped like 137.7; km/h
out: 60; km/h
